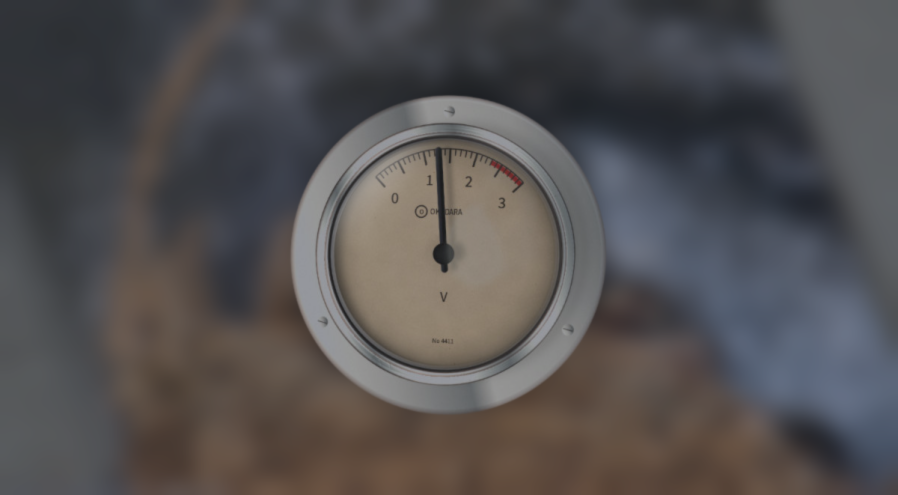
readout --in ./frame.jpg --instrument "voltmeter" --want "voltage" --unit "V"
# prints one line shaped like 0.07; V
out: 1.3; V
